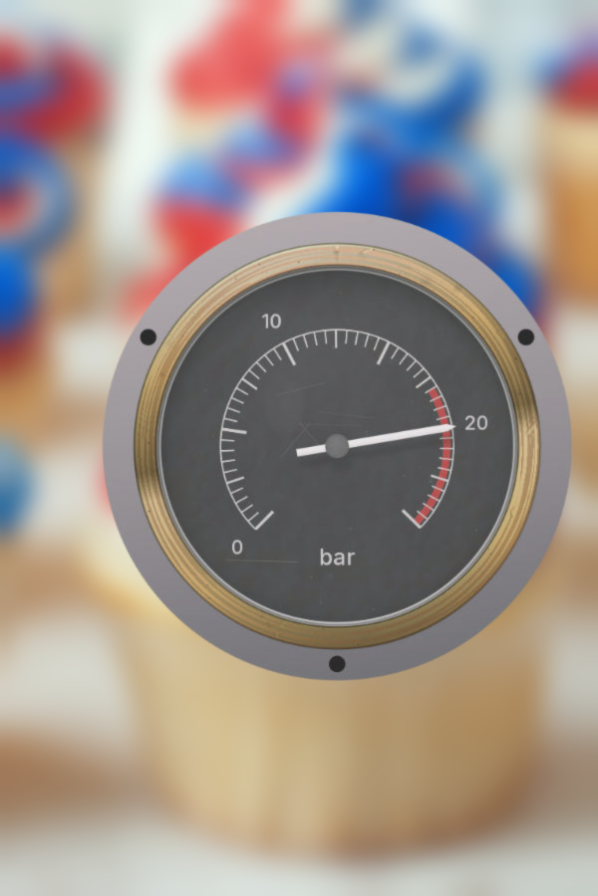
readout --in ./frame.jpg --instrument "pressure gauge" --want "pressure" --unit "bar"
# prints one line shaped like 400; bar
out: 20; bar
